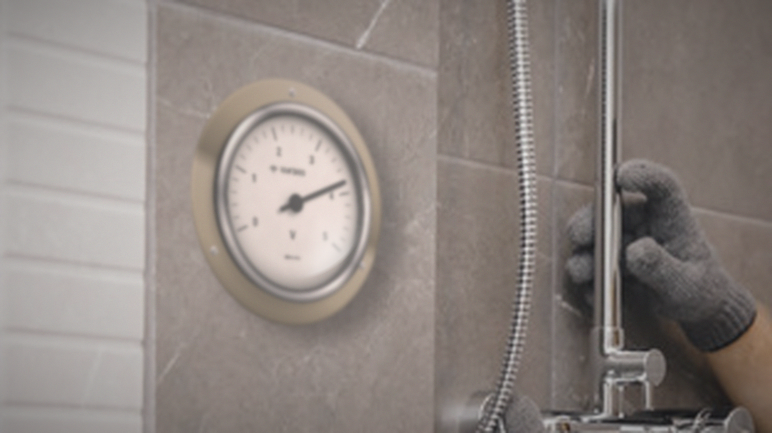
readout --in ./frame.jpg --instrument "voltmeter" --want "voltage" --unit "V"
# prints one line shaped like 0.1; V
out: 3.8; V
